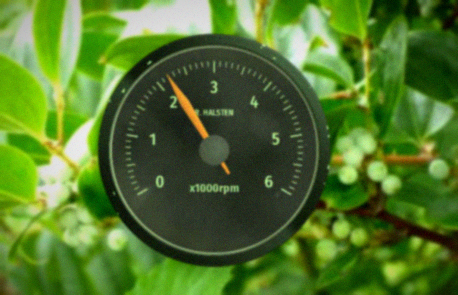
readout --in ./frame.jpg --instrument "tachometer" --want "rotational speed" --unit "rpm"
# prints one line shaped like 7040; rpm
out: 2200; rpm
